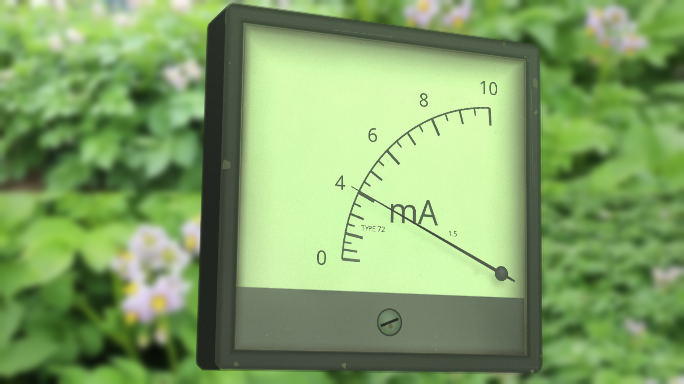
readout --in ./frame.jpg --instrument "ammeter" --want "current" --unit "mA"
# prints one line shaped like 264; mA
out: 4; mA
